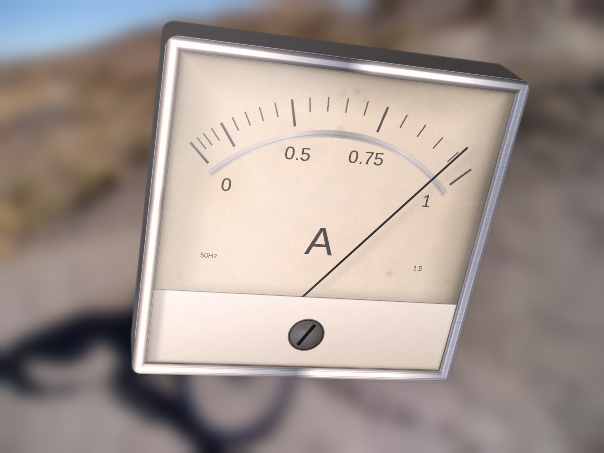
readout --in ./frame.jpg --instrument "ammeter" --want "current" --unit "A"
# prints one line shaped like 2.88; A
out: 0.95; A
